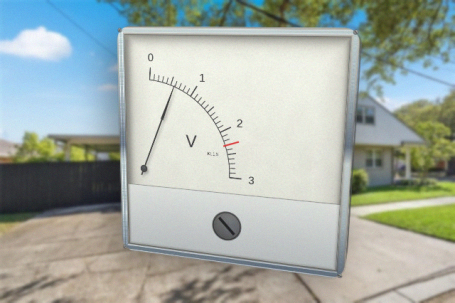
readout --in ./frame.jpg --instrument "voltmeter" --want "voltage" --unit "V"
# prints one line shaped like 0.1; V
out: 0.6; V
